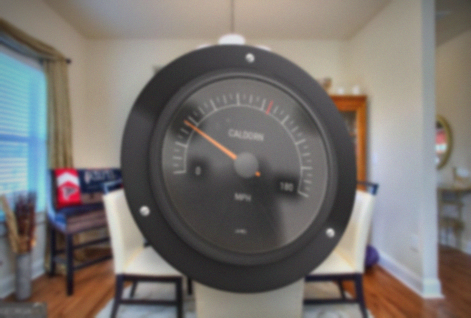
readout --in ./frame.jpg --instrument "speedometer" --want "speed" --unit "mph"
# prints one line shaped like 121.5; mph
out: 35; mph
